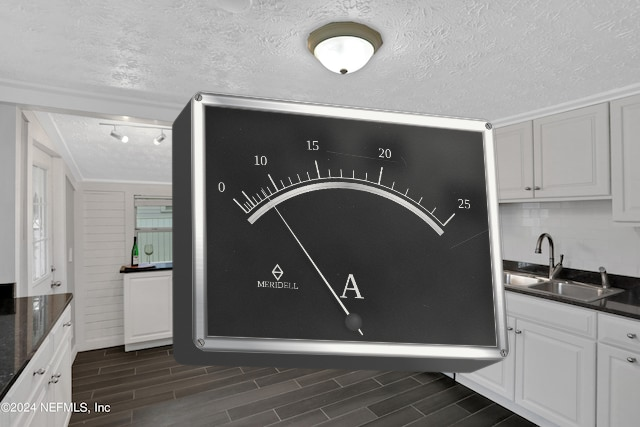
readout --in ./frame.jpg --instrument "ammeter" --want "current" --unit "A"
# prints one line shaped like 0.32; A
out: 8; A
